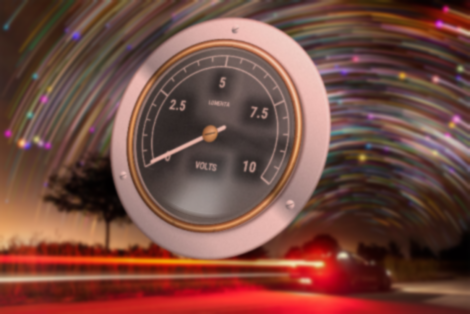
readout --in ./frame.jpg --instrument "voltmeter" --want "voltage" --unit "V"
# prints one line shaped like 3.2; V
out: 0; V
